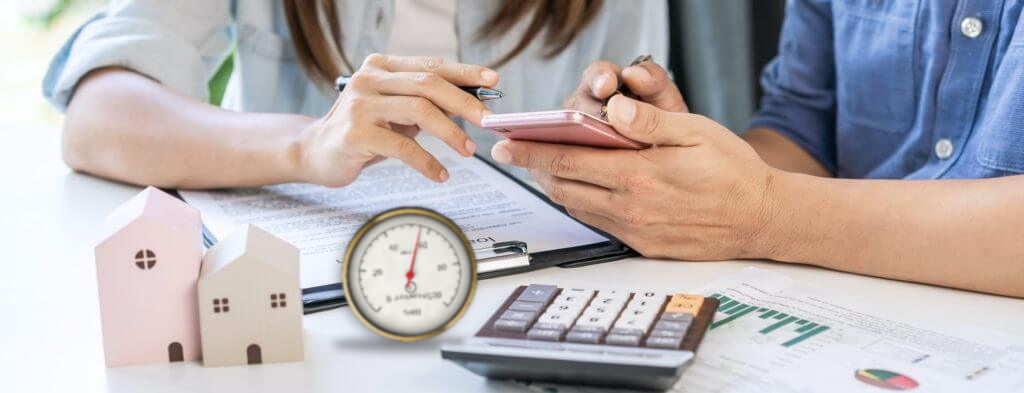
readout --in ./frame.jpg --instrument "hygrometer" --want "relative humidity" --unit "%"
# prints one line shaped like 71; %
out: 56; %
